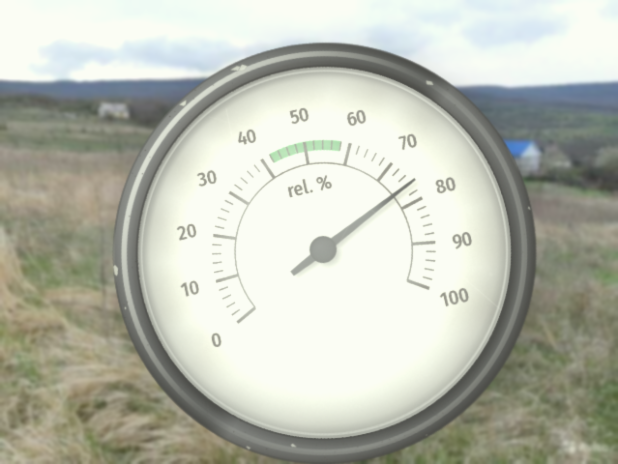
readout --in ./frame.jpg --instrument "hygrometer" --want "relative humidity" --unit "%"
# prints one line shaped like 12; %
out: 76; %
